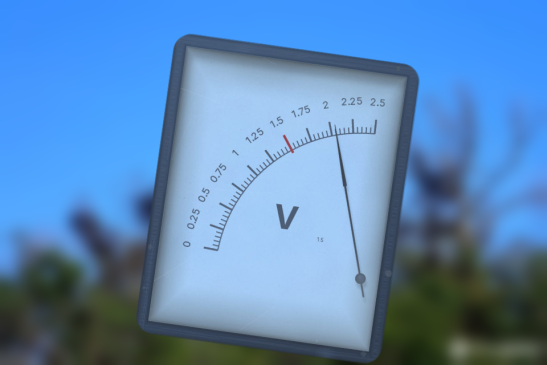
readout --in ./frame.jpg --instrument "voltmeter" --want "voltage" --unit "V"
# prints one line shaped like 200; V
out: 2.05; V
